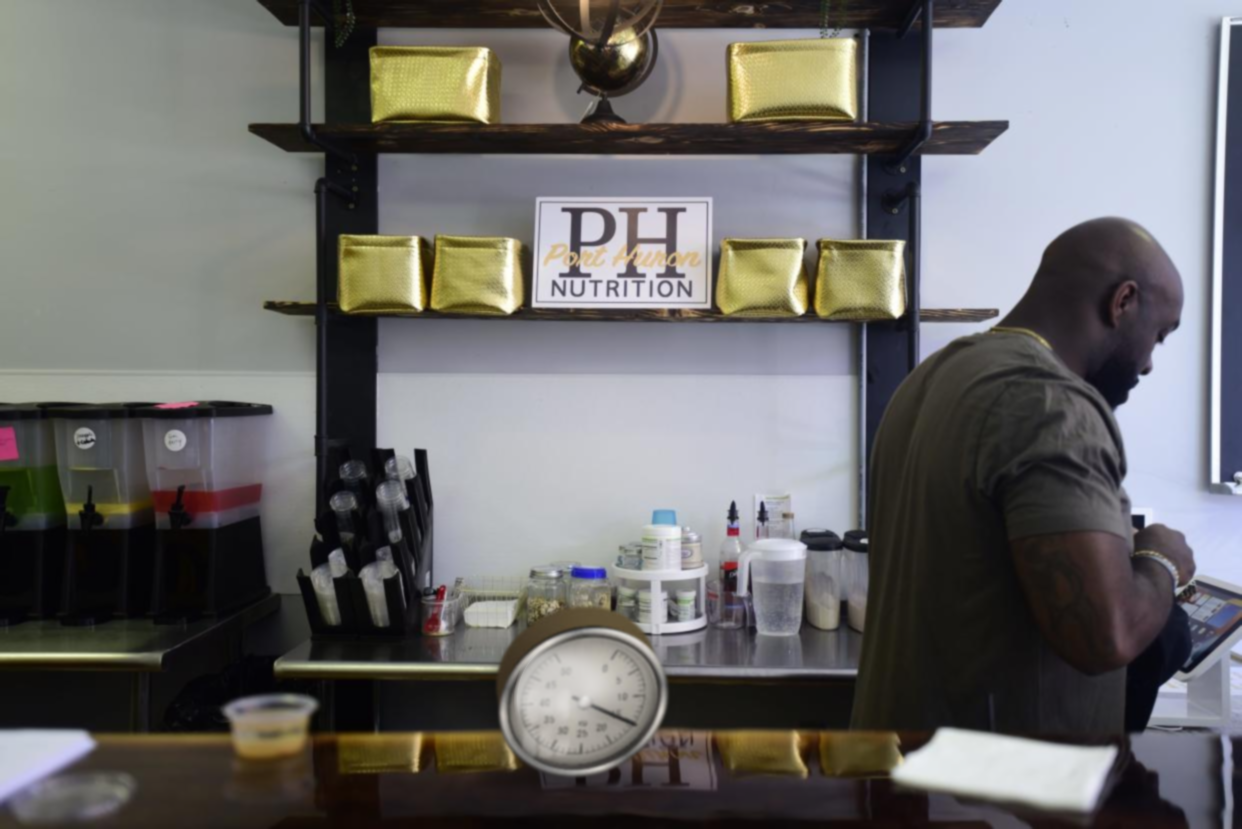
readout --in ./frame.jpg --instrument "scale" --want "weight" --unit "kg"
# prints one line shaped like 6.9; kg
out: 15; kg
